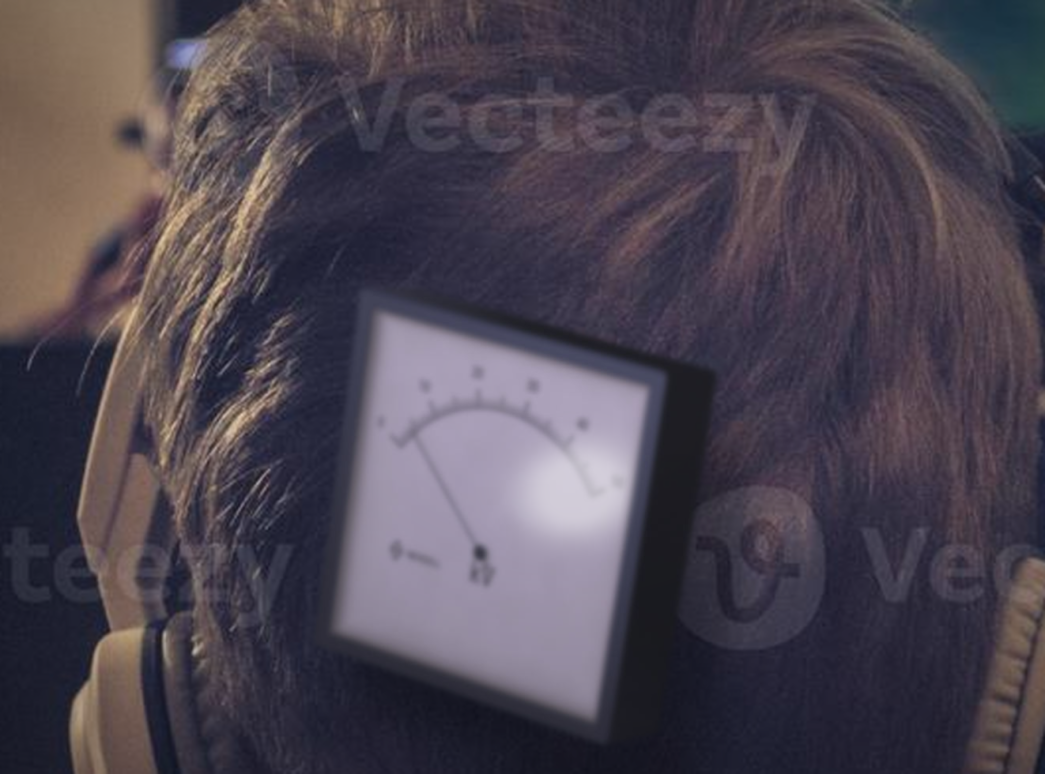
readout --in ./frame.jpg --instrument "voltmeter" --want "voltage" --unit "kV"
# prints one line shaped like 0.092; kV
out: 5; kV
